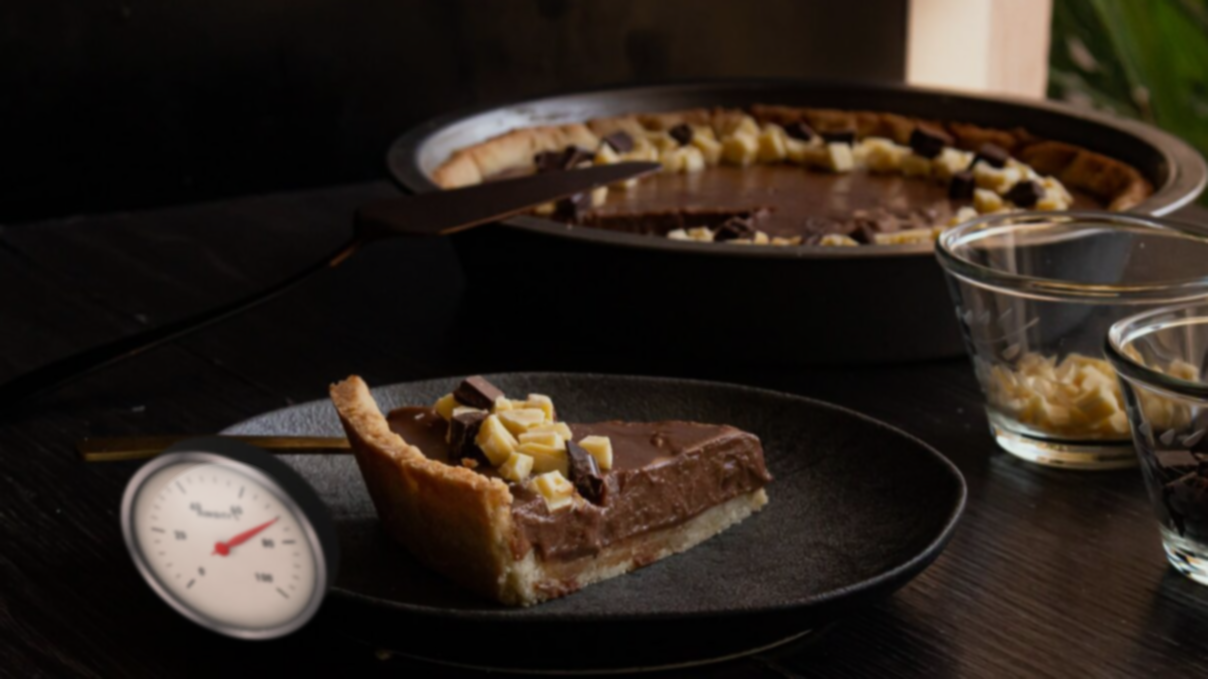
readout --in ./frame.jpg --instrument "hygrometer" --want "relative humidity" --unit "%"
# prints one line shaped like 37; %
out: 72; %
